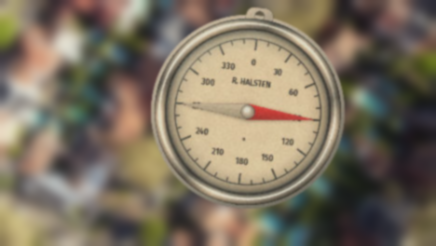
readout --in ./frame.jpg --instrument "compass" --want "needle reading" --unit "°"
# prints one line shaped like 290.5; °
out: 90; °
